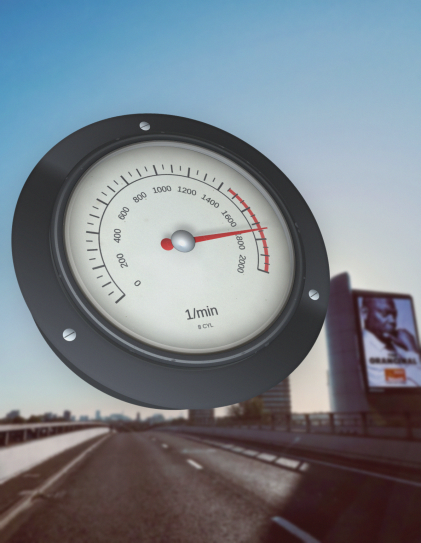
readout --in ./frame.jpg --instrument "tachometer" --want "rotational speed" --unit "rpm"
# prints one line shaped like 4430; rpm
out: 1750; rpm
